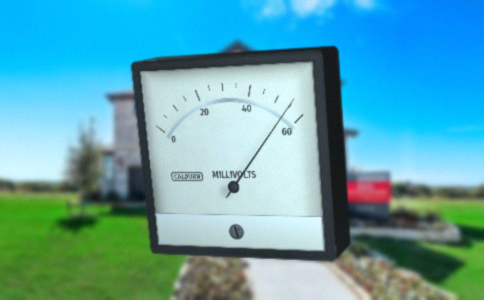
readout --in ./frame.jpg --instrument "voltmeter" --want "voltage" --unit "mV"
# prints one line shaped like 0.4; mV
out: 55; mV
